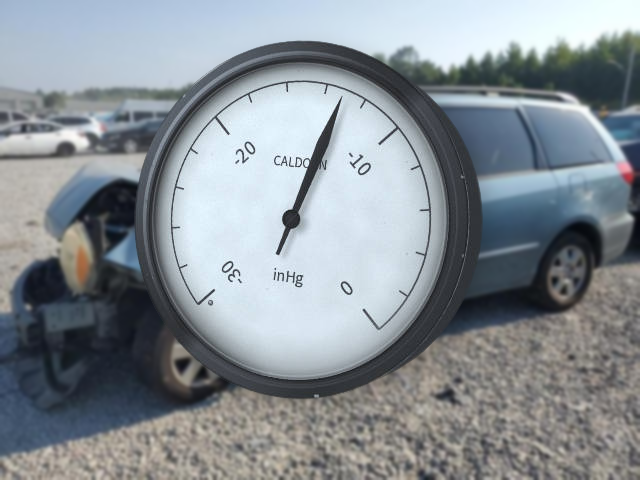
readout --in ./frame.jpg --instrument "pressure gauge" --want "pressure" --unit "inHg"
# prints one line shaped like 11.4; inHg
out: -13; inHg
